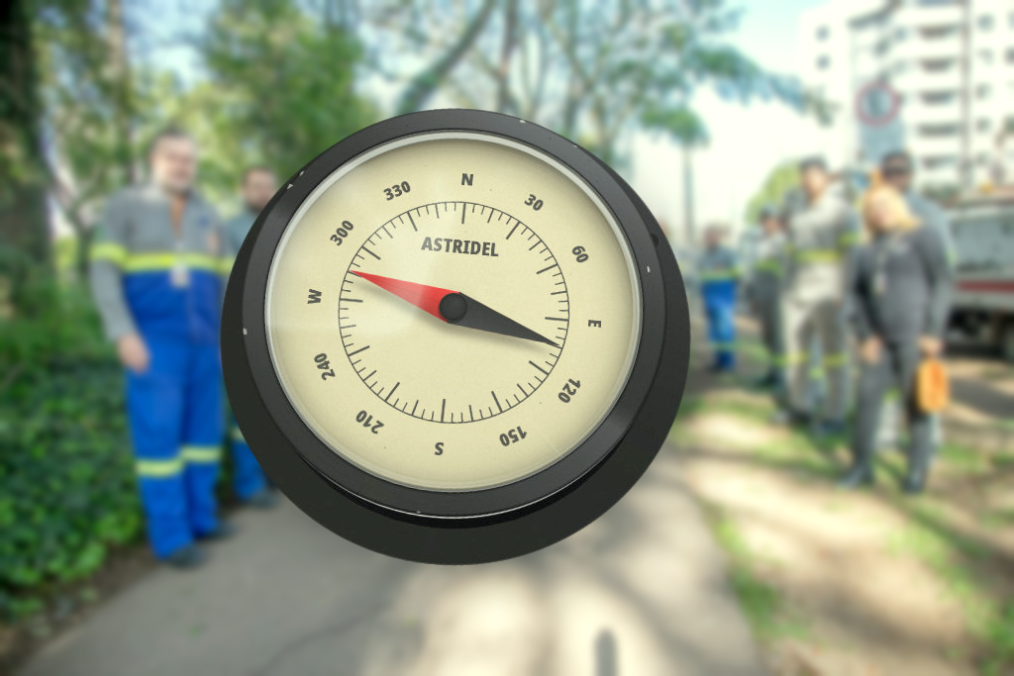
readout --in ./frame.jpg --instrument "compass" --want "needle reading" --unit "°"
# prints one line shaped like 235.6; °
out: 285; °
